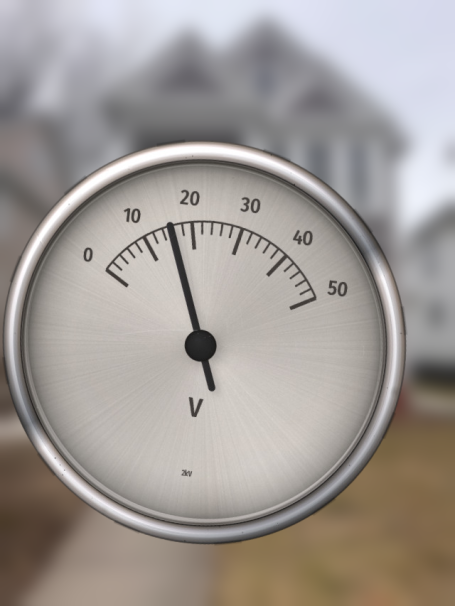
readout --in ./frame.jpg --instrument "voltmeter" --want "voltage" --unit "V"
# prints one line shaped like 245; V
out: 16; V
